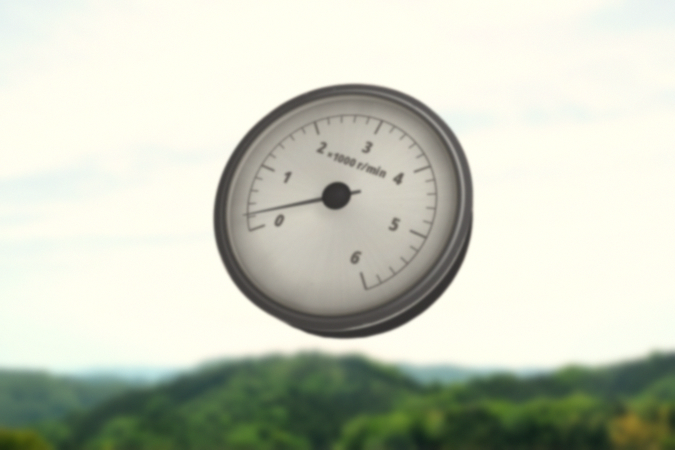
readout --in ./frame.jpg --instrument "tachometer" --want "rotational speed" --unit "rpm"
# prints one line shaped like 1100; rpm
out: 200; rpm
